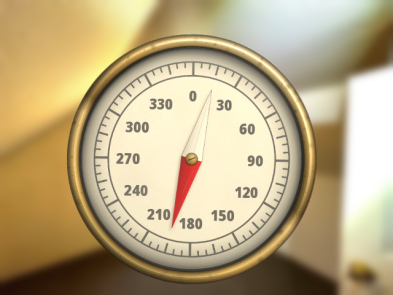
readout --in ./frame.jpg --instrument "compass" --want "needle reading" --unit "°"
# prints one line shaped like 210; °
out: 195; °
